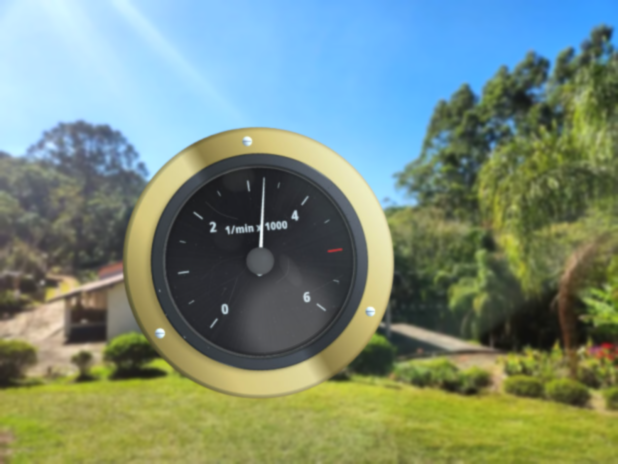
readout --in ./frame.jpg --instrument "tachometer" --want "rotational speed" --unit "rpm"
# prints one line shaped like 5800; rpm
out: 3250; rpm
